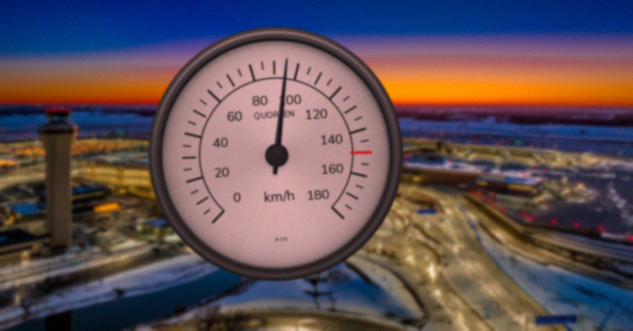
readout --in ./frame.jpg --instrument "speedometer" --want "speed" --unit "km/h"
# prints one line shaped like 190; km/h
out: 95; km/h
